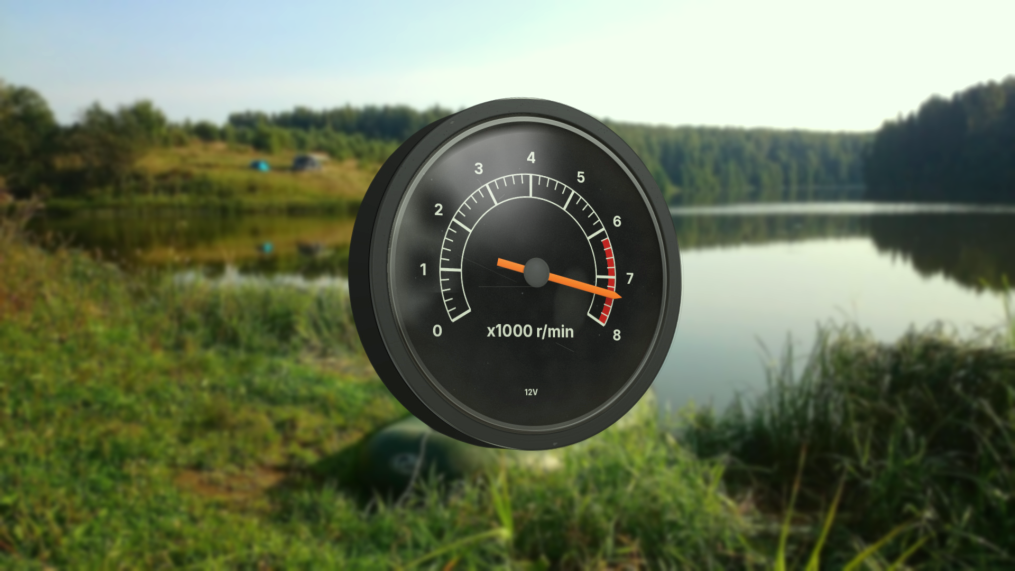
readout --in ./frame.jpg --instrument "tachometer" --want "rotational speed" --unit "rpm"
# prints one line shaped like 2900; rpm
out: 7400; rpm
